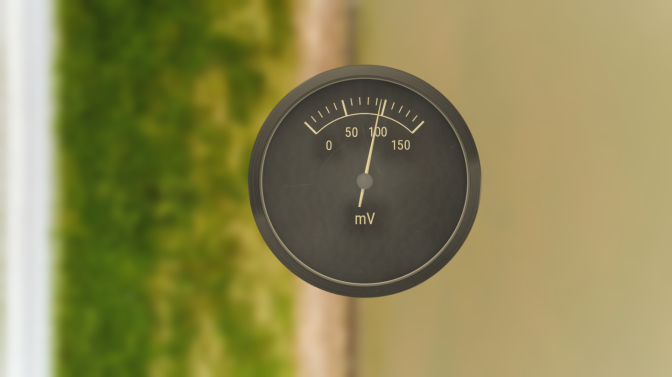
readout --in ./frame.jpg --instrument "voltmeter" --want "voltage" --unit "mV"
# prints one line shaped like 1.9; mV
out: 95; mV
